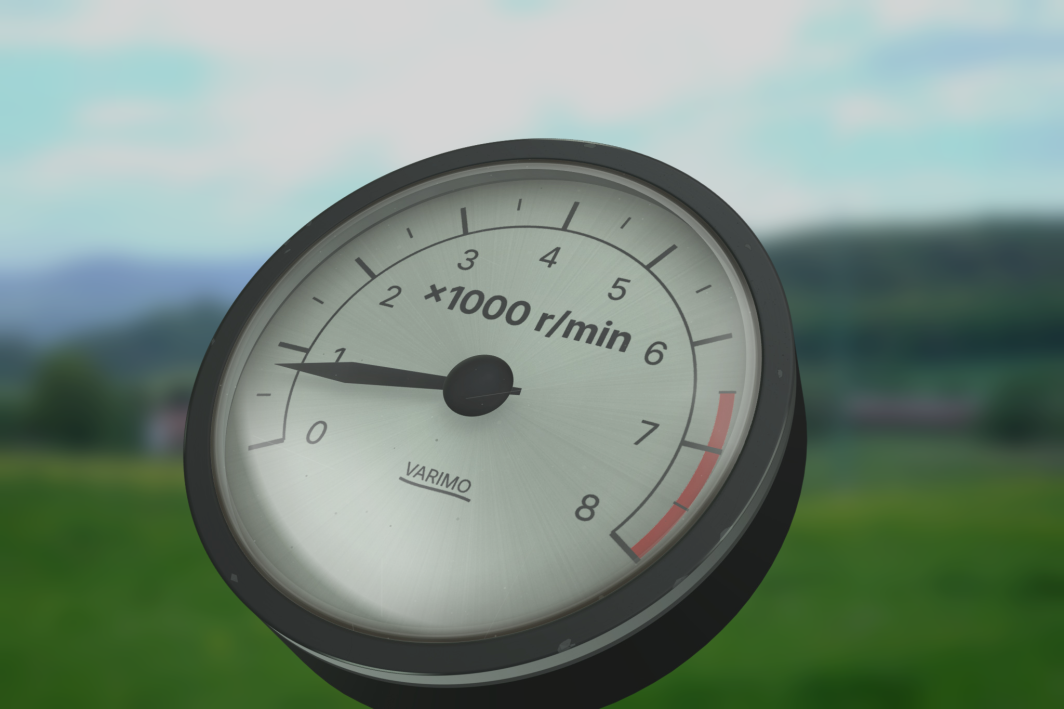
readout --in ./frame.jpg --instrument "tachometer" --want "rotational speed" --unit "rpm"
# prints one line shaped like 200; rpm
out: 750; rpm
